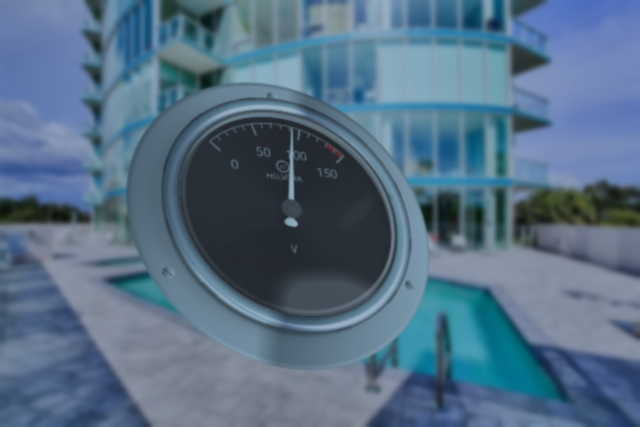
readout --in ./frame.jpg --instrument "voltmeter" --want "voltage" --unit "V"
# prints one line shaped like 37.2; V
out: 90; V
